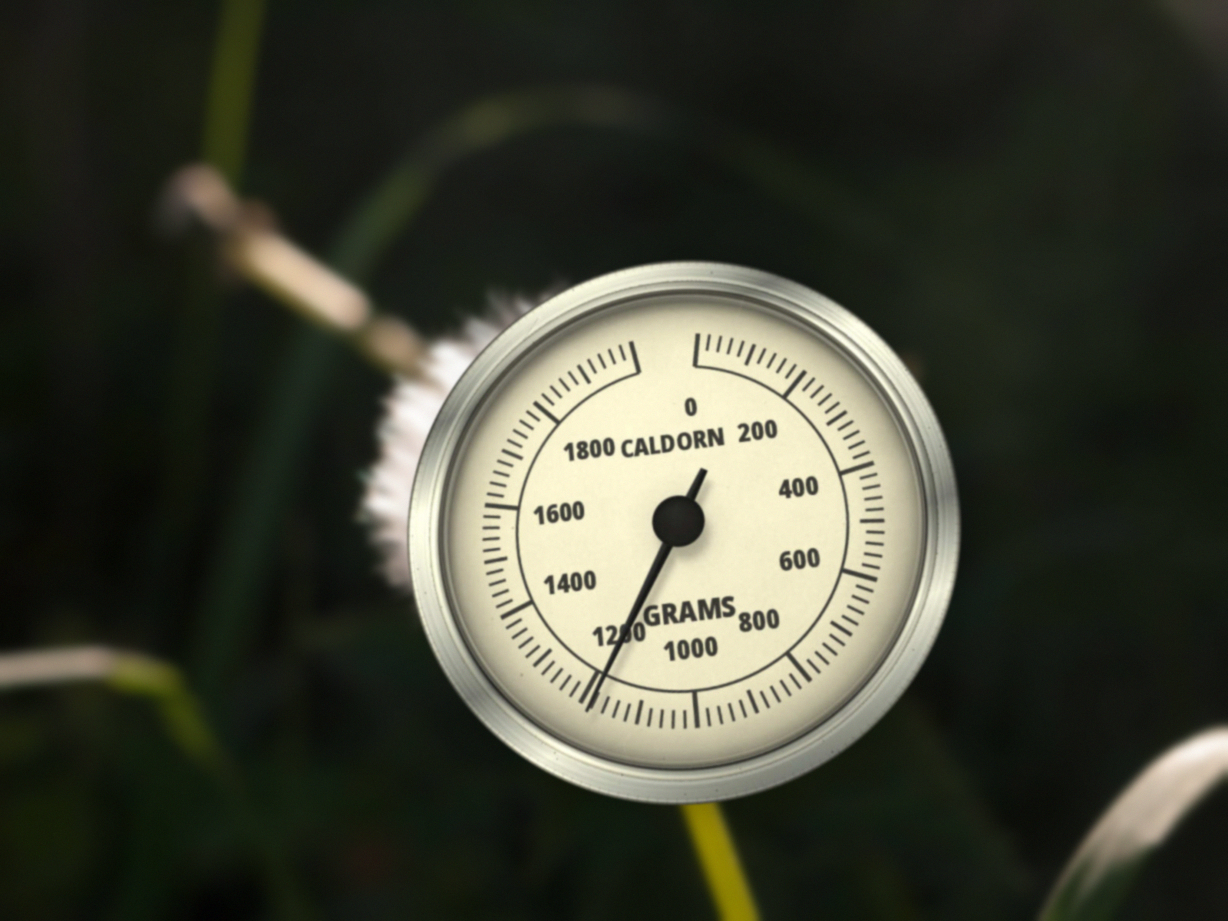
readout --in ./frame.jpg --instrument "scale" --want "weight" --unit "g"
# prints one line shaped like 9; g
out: 1180; g
